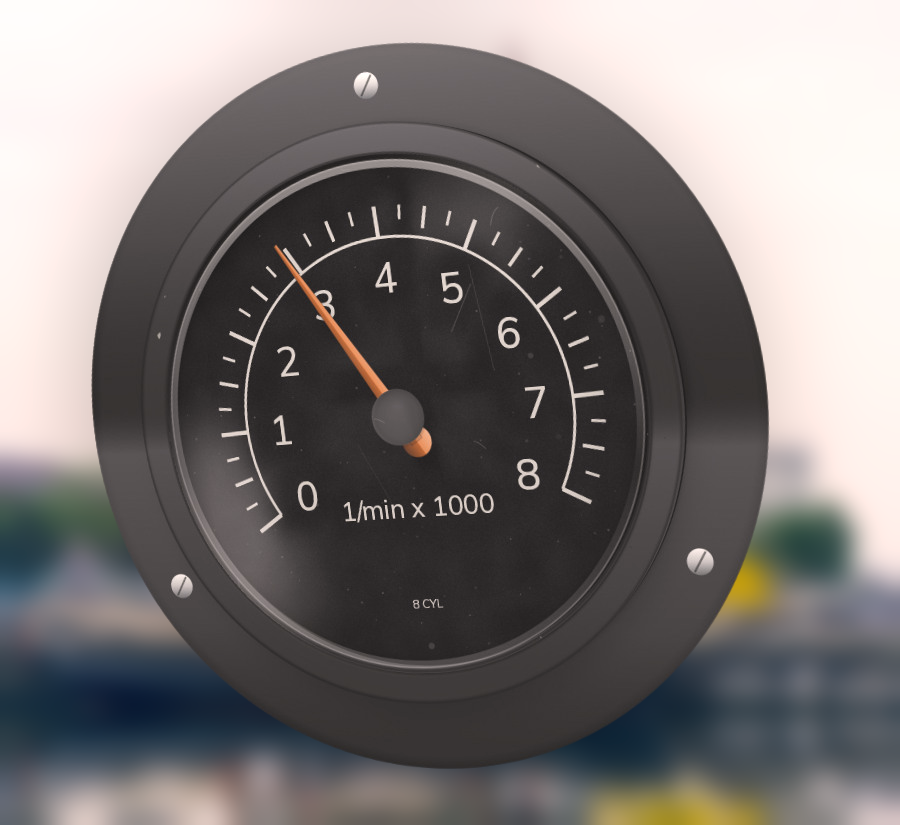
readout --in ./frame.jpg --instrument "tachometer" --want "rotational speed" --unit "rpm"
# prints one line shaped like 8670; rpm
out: 3000; rpm
